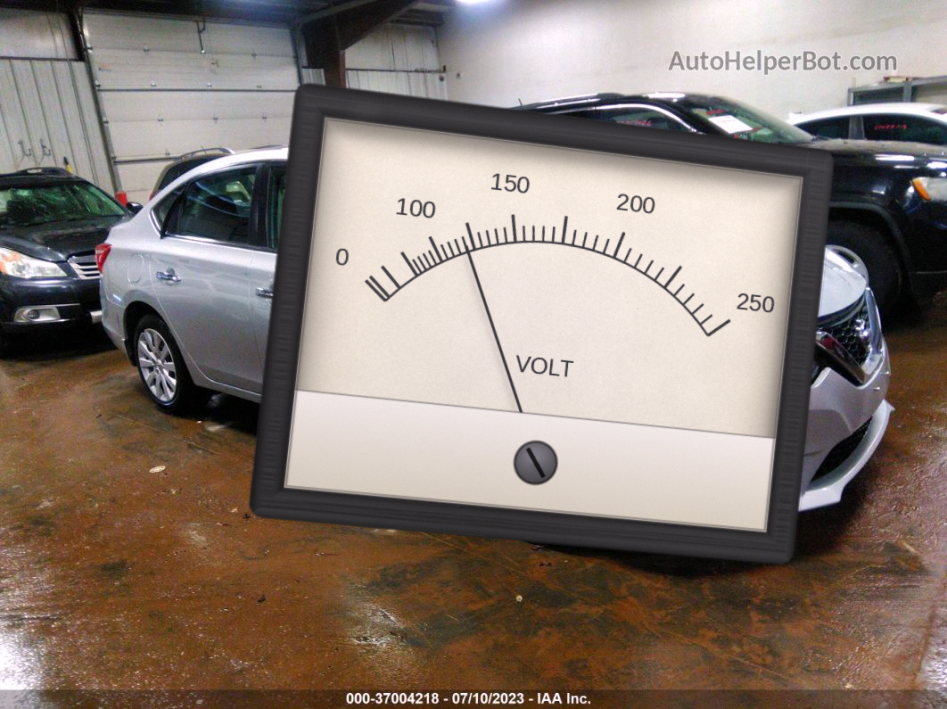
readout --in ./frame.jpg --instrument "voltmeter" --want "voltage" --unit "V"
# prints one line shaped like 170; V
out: 120; V
